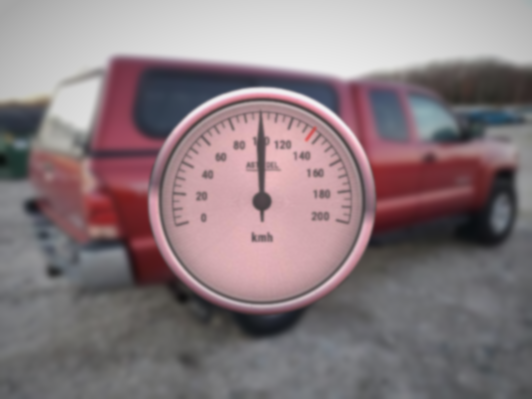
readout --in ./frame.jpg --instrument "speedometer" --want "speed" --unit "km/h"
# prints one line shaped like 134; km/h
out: 100; km/h
